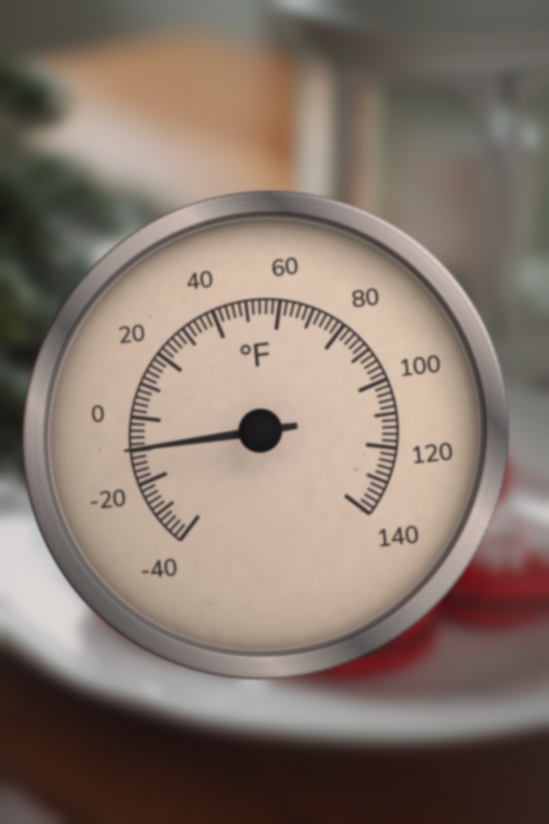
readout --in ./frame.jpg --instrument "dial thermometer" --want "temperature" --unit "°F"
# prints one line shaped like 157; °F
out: -10; °F
